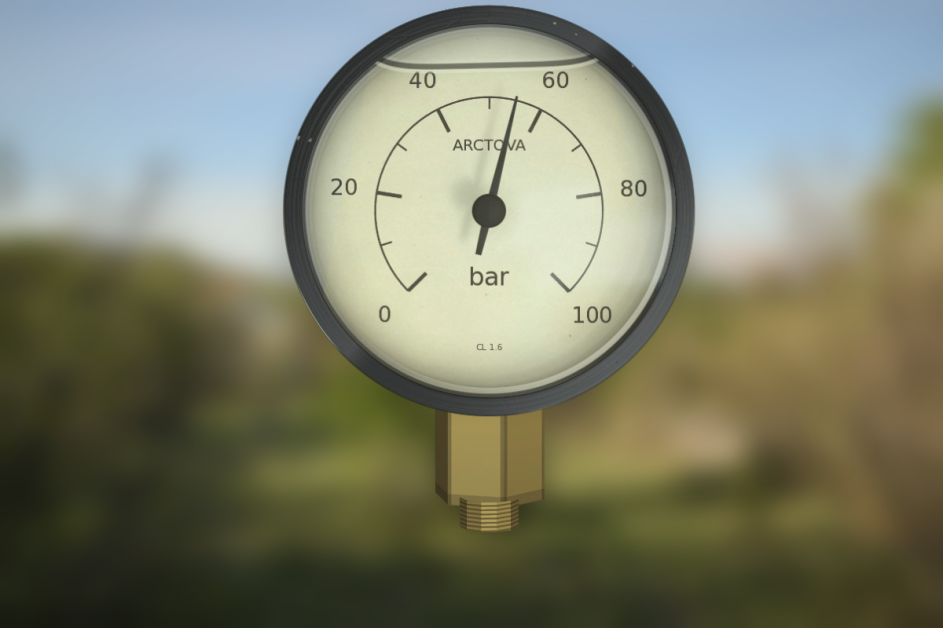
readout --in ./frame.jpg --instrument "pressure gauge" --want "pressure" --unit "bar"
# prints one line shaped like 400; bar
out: 55; bar
